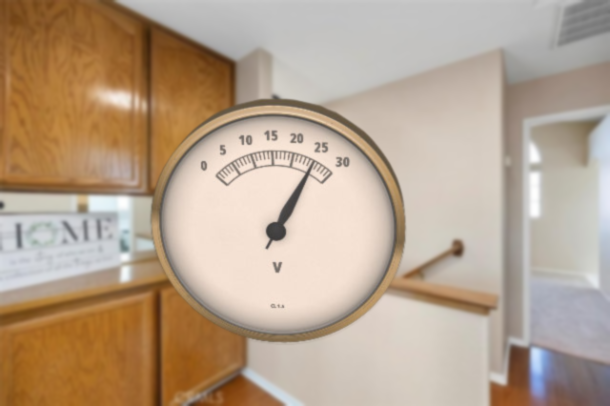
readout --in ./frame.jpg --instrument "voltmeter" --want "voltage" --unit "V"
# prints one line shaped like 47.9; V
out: 25; V
